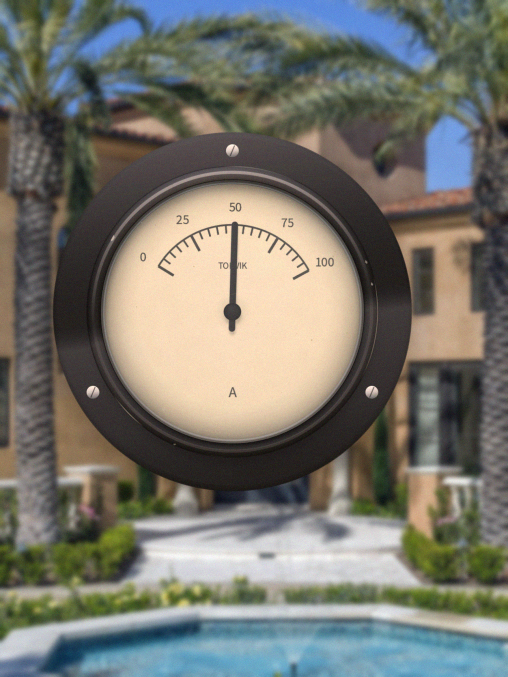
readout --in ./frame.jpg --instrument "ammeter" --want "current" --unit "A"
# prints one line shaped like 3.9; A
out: 50; A
